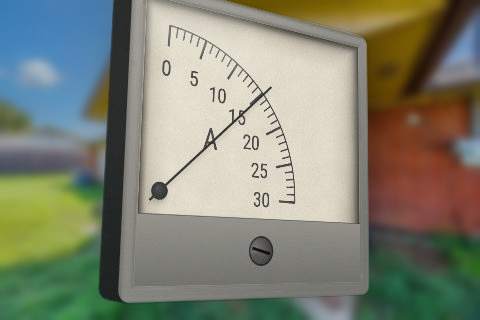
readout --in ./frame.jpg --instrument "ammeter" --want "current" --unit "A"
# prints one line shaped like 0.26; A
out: 15; A
